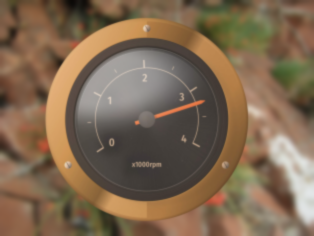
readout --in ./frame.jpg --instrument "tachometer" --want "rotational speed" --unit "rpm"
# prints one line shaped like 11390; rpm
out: 3250; rpm
